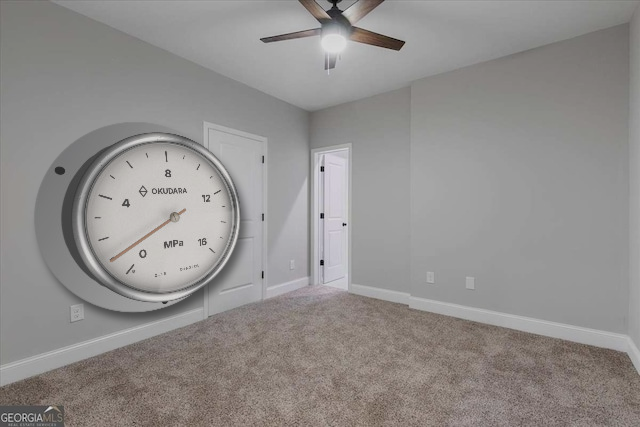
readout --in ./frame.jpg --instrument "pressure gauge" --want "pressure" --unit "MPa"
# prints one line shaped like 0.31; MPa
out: 1; MPa
